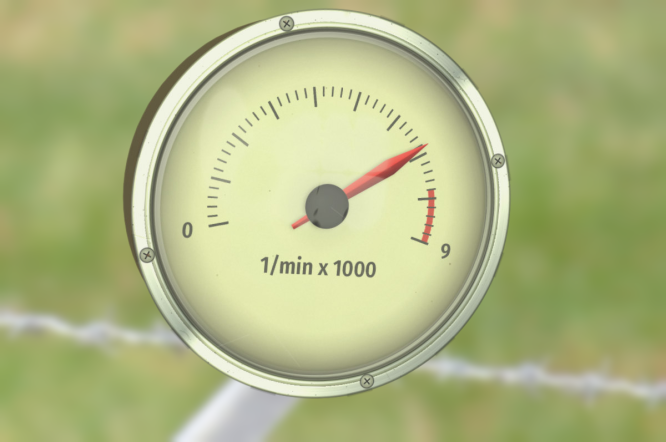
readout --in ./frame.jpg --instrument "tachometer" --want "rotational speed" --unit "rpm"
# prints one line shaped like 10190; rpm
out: 6800; rpm
